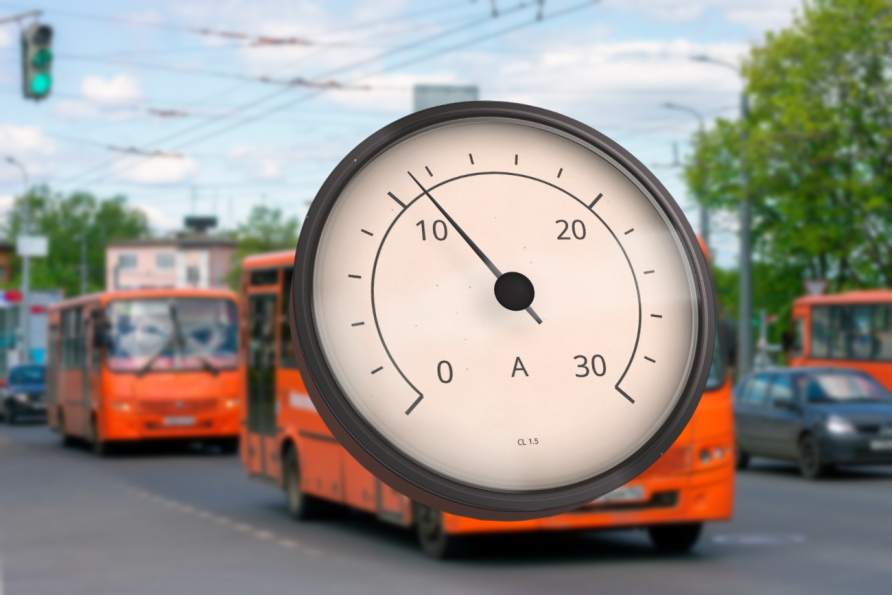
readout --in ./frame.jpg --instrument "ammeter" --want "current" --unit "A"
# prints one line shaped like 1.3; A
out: 11; A
